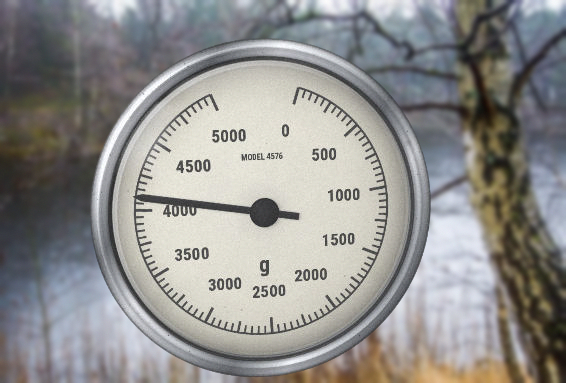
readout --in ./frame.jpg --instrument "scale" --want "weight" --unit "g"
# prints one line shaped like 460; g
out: 4100; g
